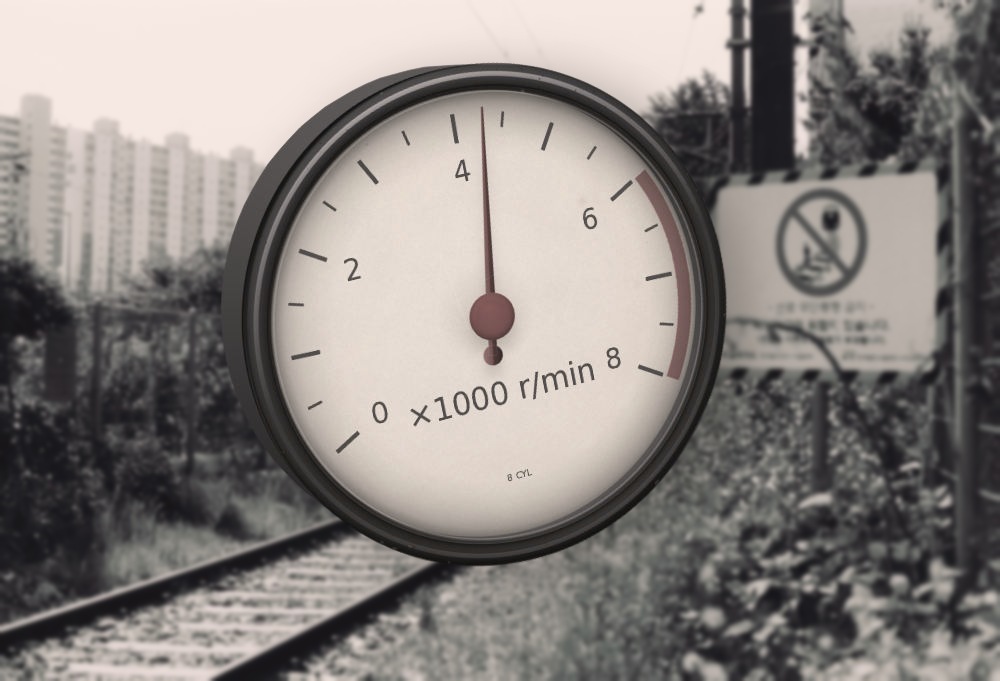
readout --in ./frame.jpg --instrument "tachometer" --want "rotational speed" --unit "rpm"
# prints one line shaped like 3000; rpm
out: 4250; rpm
